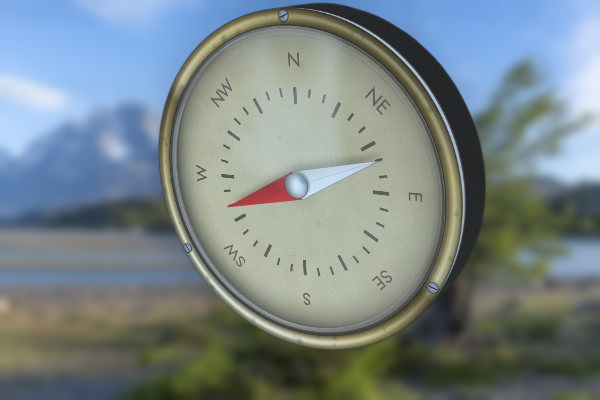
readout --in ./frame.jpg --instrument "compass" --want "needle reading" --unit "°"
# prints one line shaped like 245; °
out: 250; °
